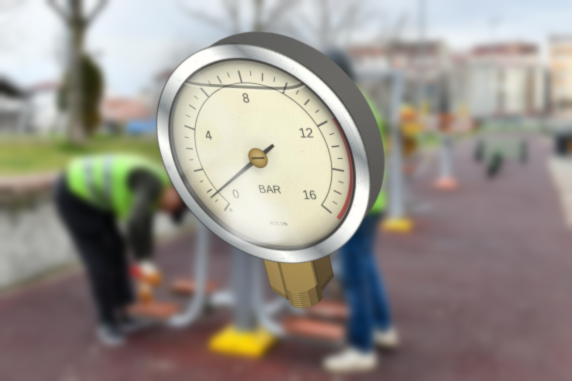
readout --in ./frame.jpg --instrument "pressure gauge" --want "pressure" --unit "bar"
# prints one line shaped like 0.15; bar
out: 0.75; bar
